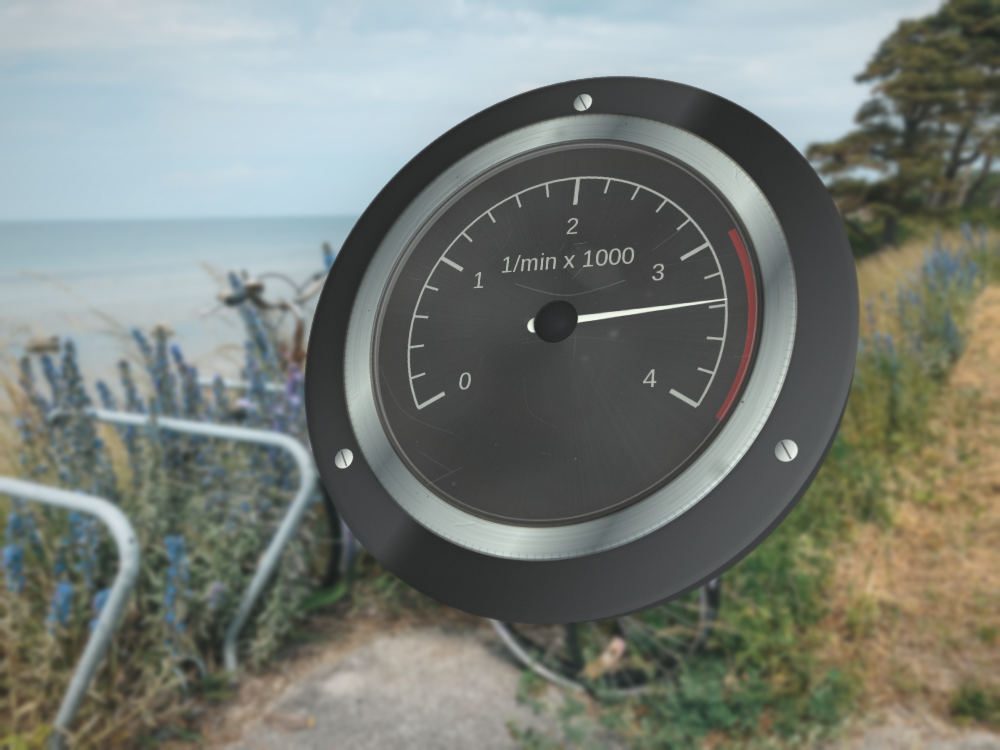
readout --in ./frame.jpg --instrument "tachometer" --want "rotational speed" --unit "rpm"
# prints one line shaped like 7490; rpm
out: 3400; rpm
